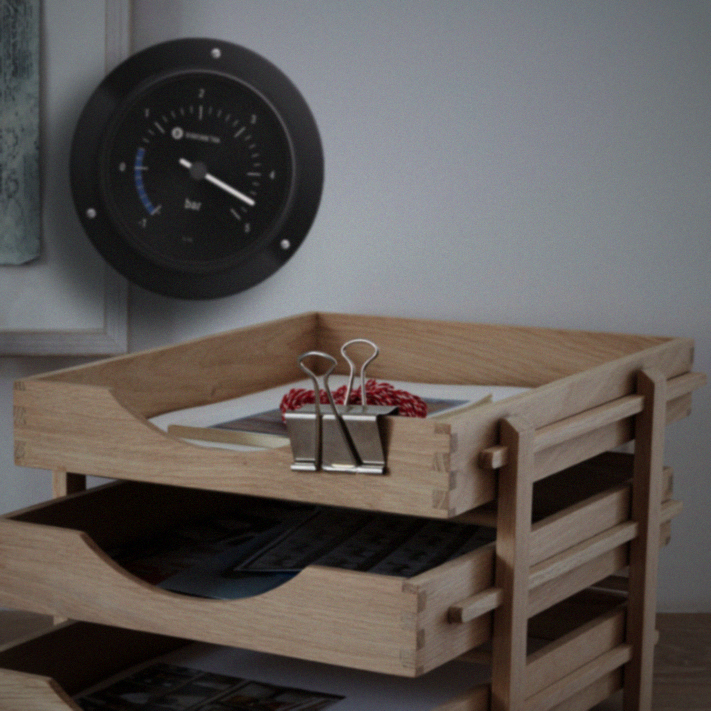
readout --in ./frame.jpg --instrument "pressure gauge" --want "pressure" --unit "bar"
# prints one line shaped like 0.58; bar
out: 4.6; bar
